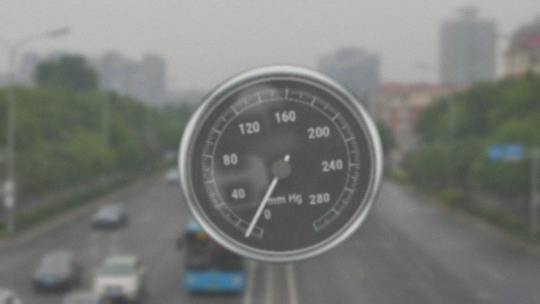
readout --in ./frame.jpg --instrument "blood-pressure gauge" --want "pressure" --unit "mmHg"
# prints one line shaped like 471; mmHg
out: 10; mmHg
